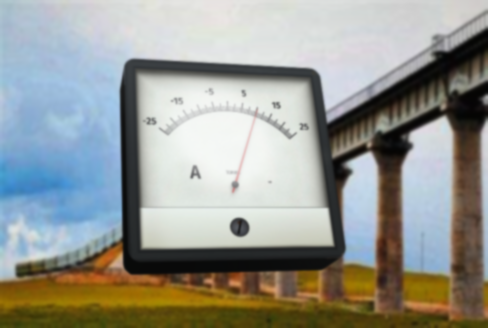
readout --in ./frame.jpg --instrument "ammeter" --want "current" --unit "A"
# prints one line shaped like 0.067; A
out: 10; A
